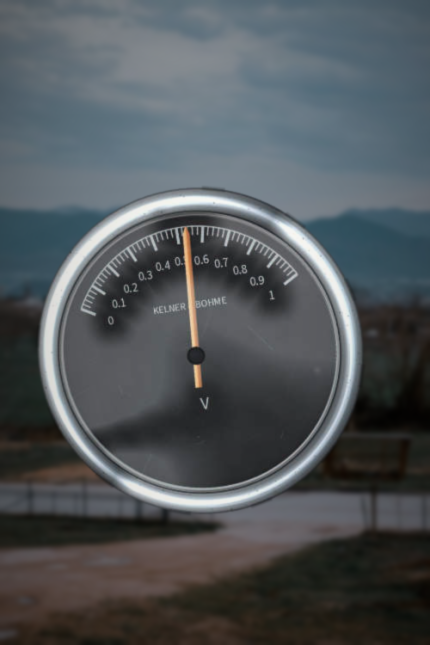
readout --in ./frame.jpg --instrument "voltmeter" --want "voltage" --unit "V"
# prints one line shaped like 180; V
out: 0.54; V
